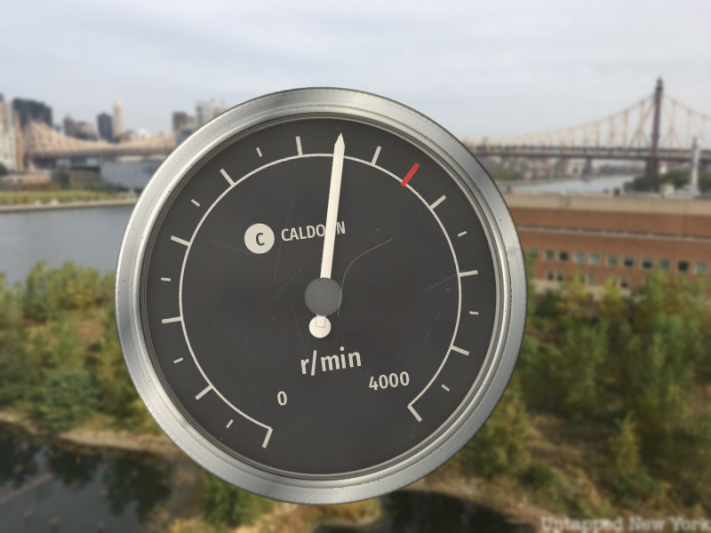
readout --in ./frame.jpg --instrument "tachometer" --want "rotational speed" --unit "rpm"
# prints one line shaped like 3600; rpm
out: 2200; rpm
